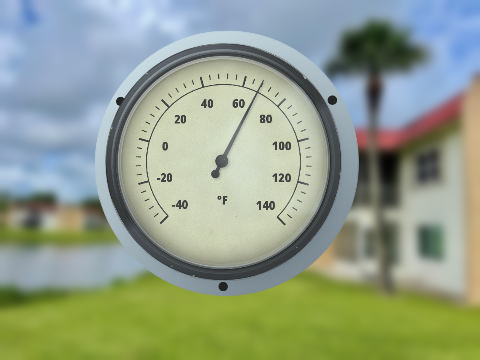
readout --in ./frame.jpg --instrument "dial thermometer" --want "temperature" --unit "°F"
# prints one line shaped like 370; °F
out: 68; °F
